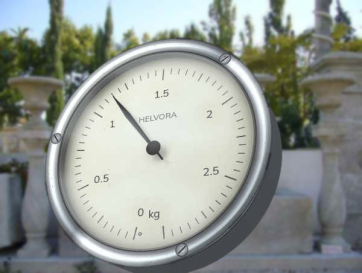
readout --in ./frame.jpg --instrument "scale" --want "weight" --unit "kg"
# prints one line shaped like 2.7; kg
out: 1.15; kg
